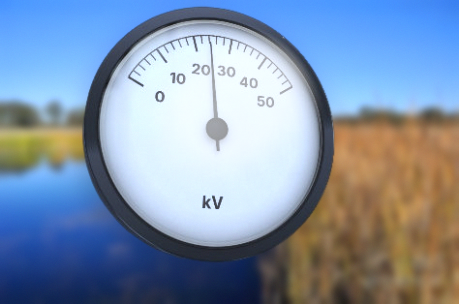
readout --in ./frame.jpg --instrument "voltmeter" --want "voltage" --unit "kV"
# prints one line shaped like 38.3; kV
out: 24; kV
